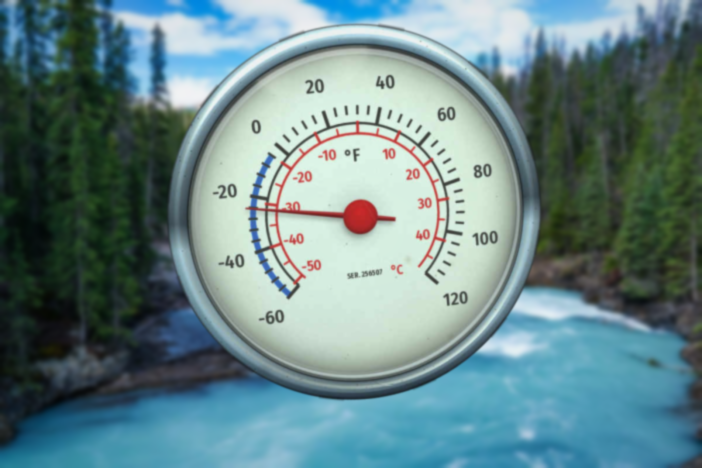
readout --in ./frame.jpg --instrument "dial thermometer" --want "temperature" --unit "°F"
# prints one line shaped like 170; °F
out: -24; °F
